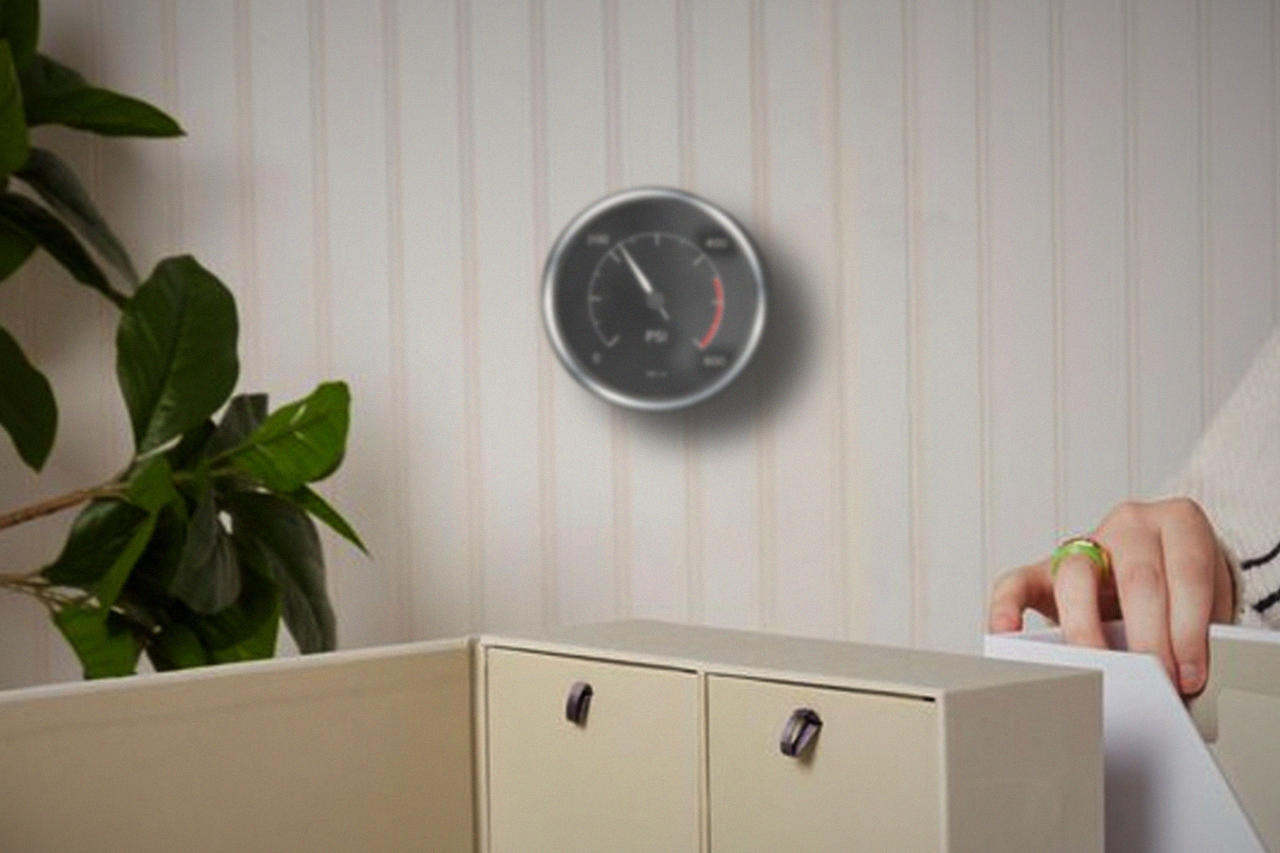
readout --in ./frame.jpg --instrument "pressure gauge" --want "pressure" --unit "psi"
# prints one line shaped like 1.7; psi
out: 225; psi
